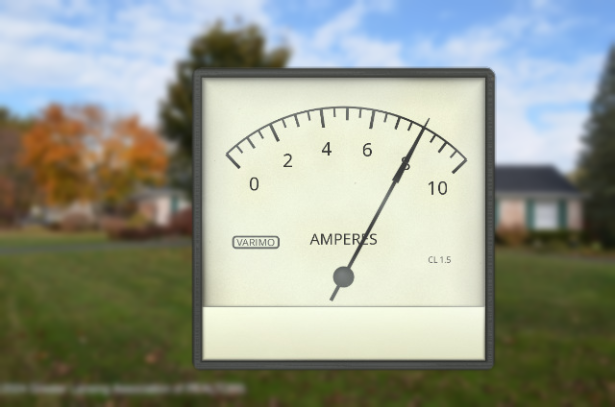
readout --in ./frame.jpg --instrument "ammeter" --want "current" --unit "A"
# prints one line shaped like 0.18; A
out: 8; A
